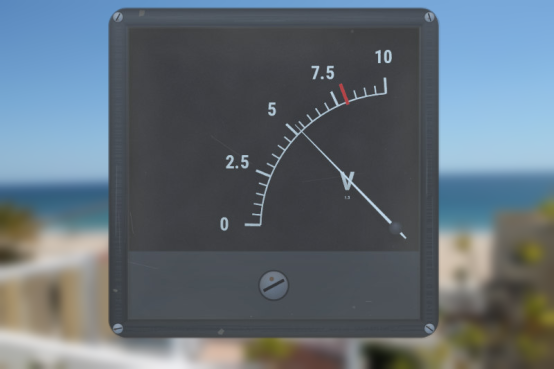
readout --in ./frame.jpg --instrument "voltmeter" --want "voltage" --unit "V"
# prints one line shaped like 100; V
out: 5.25; V
